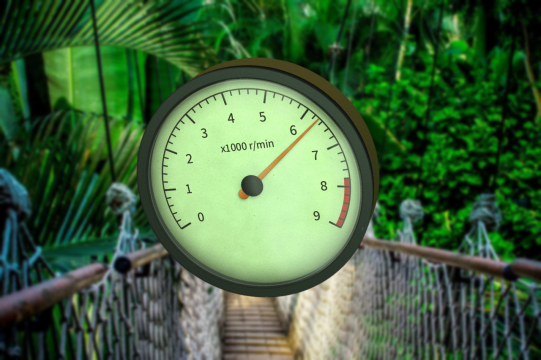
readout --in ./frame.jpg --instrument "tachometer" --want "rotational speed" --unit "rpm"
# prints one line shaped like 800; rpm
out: 6300; rpm
